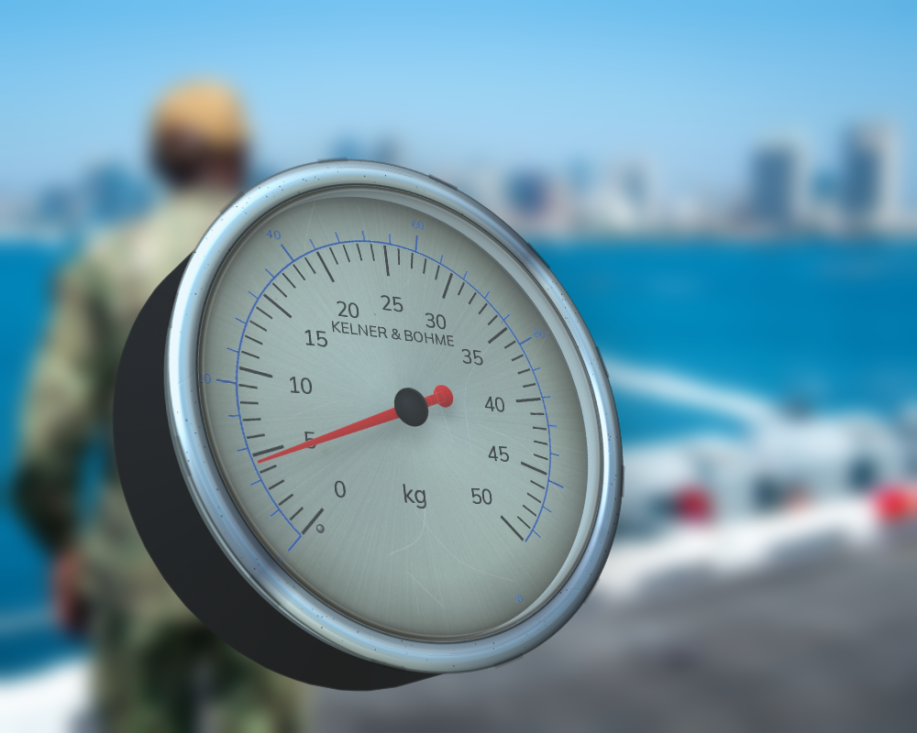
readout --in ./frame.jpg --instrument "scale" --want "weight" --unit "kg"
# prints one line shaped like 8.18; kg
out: 4.5; kg
